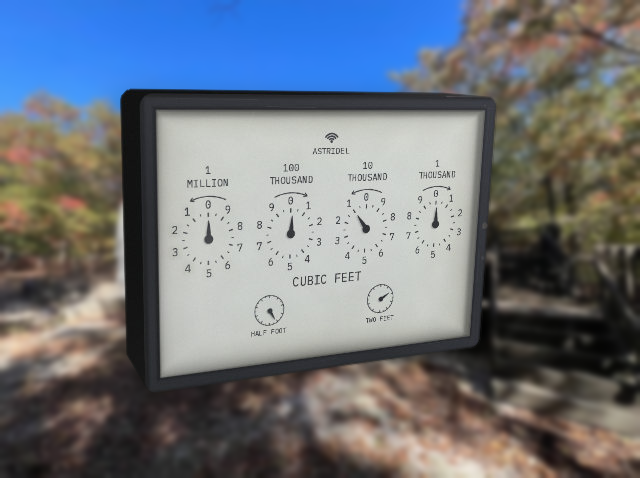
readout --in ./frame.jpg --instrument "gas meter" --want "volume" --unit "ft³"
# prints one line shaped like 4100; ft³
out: 1000; ft³
